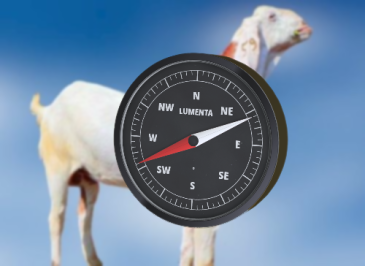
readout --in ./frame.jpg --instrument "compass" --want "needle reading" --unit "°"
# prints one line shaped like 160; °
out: 245; °
